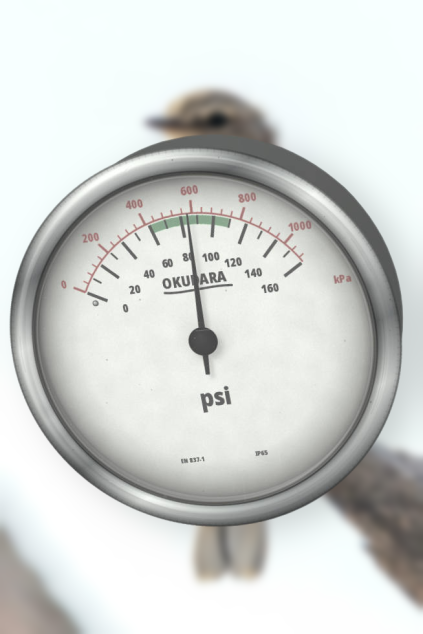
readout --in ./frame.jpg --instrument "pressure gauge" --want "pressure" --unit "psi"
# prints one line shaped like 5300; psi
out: 85; psi
